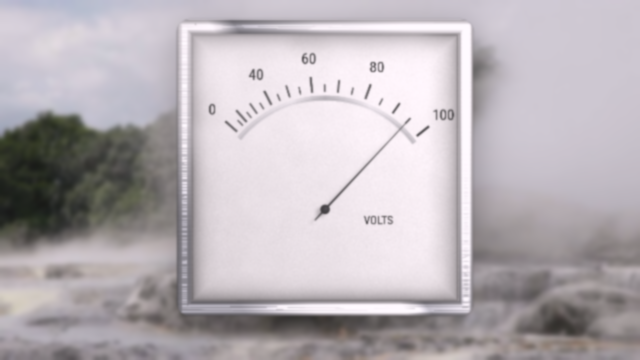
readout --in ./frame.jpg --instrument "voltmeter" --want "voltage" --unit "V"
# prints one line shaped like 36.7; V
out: 95; V
